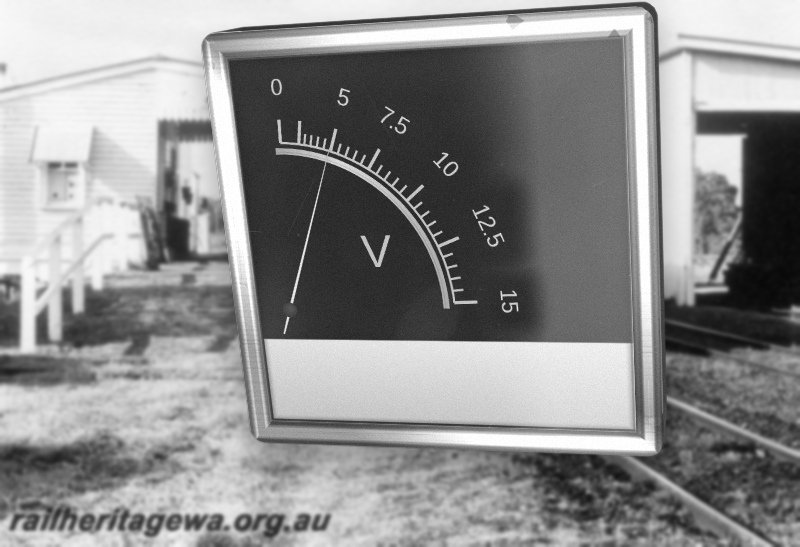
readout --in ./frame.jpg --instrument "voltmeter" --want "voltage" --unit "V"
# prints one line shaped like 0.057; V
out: 5; V
